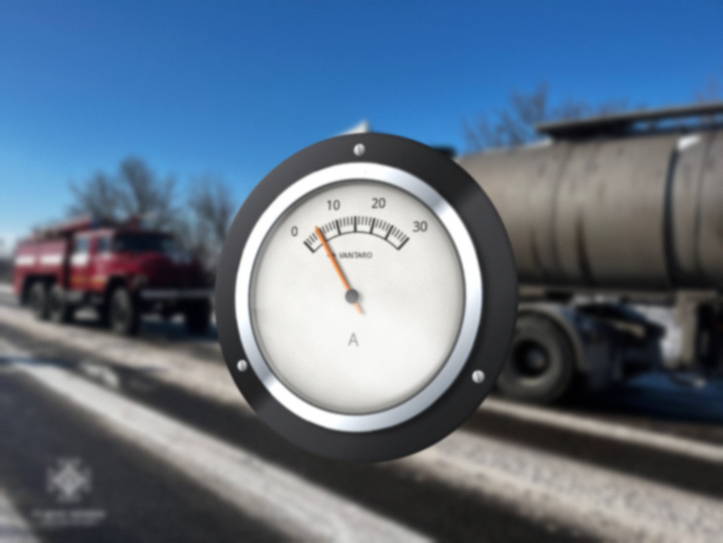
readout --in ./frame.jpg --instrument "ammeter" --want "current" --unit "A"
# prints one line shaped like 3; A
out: 5; A
